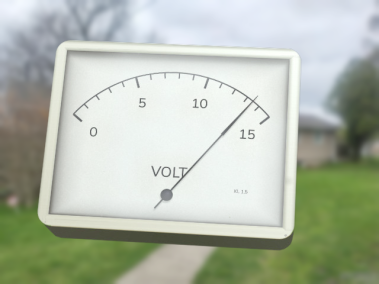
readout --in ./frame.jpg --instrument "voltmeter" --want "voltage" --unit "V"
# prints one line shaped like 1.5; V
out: 13.5; V
